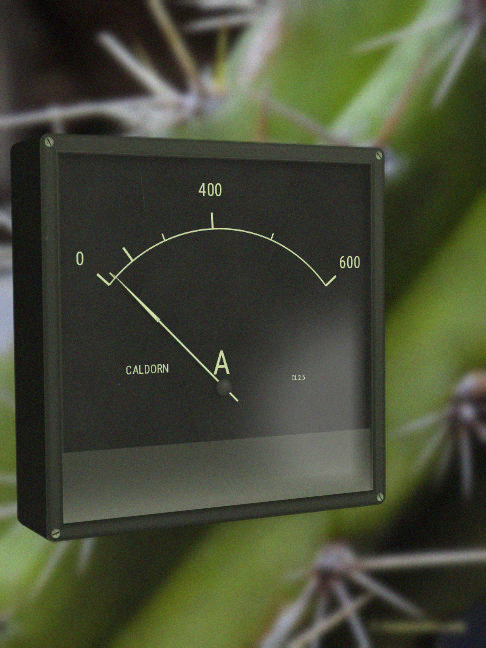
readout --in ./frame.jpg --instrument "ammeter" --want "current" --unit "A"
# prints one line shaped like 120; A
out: 100; A
